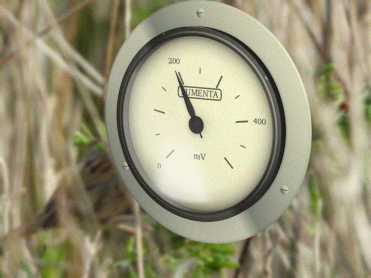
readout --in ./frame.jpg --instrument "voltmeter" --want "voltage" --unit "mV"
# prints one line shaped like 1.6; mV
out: 200; mV
